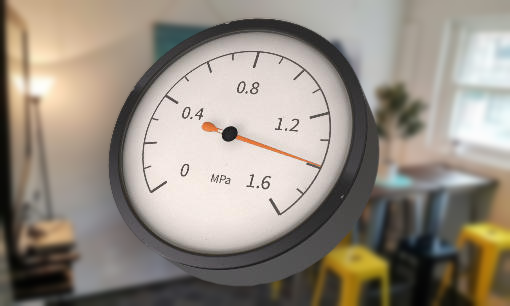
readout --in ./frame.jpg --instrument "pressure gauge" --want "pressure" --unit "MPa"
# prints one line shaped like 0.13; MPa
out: 1.4; MPa
